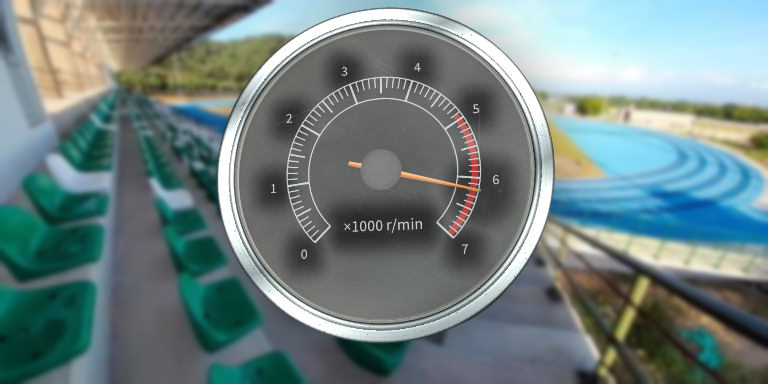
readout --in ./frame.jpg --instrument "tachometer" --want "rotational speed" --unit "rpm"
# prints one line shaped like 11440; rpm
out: 6200; rpm
